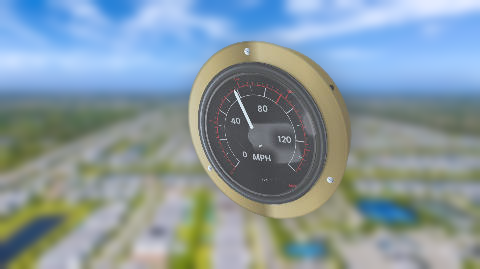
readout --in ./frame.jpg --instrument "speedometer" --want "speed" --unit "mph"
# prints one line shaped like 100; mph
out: 60; mph
